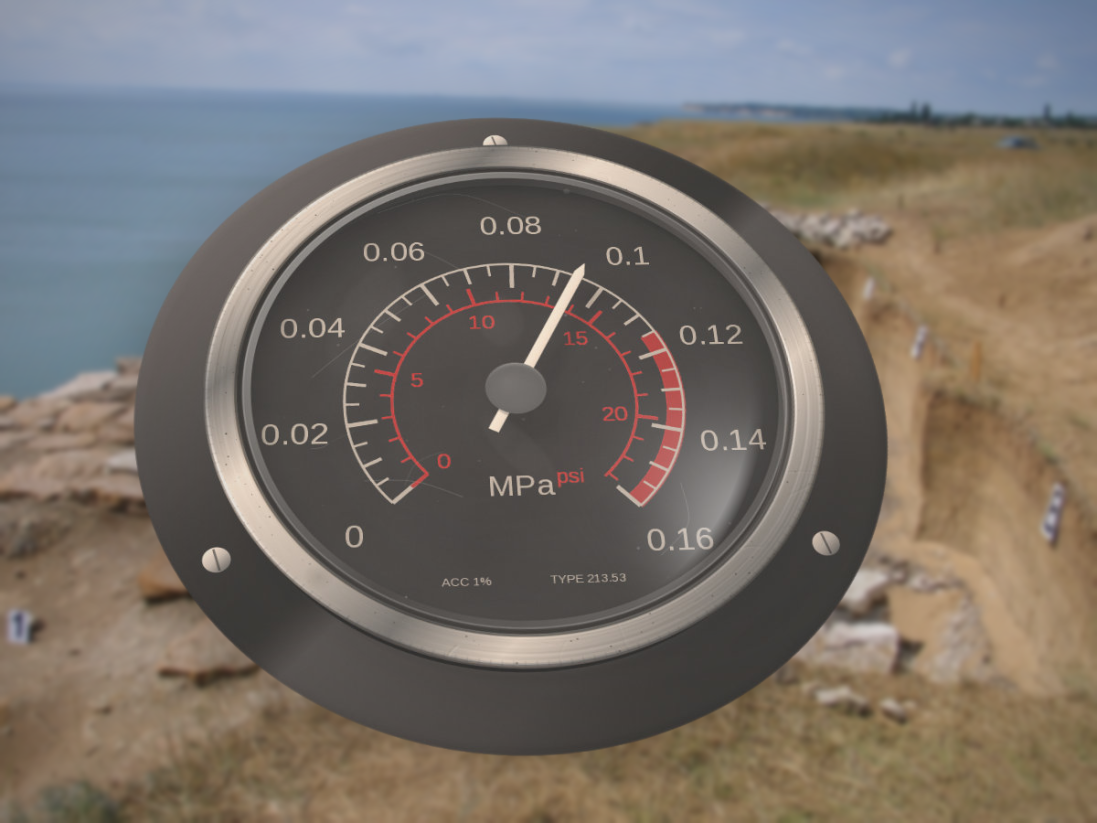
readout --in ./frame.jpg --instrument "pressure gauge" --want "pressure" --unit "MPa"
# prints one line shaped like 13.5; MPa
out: 0.095; MPa
